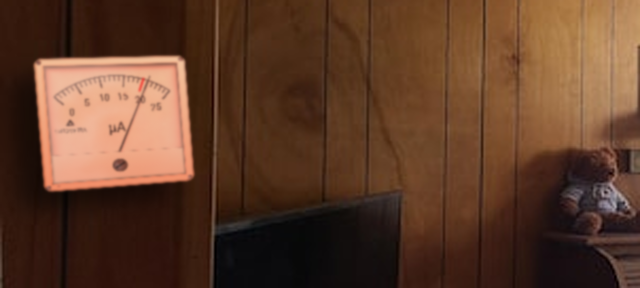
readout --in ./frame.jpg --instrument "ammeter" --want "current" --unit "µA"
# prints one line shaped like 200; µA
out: 20; µA
